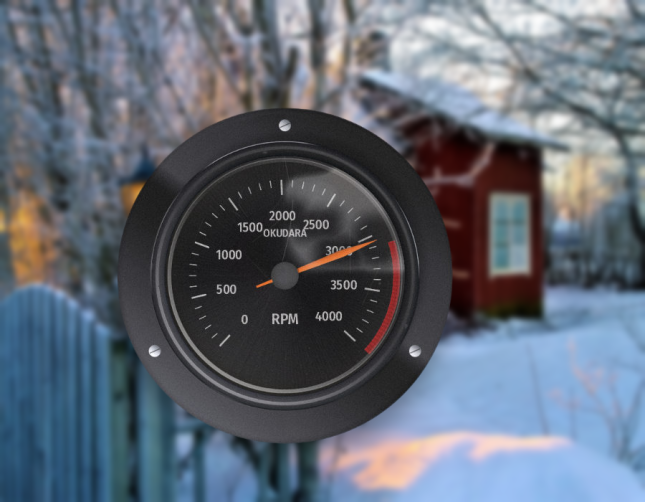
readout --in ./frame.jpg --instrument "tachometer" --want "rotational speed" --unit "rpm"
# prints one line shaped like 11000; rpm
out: 3050; rpm
